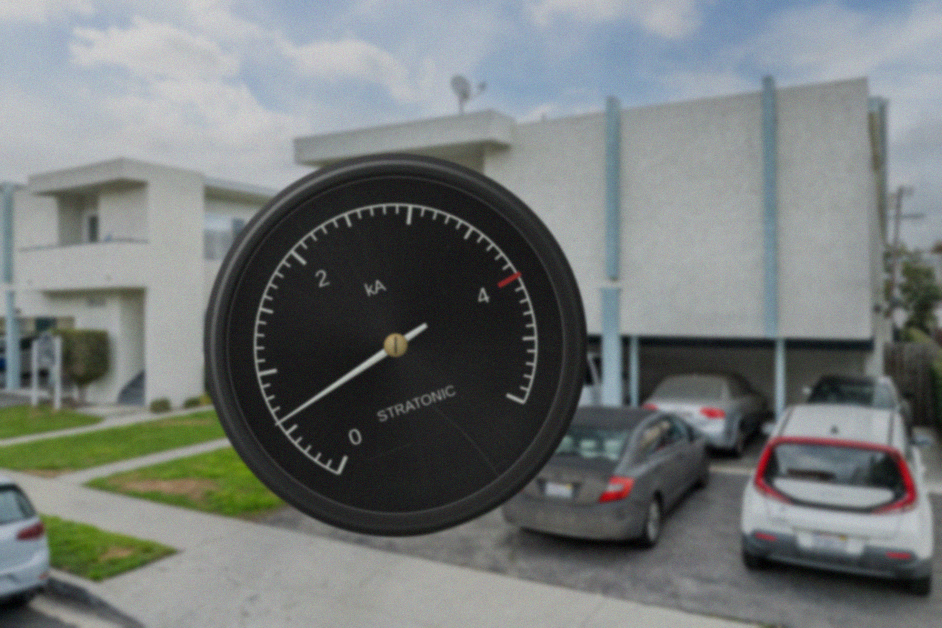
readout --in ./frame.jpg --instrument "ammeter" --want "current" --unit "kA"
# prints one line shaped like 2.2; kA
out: 0.6; kA
